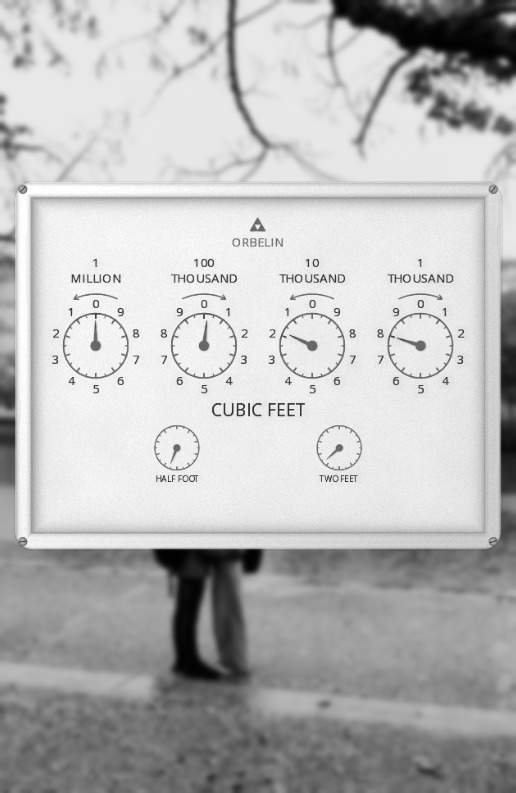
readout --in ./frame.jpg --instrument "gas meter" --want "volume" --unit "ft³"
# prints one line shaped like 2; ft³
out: 1800; ft³
